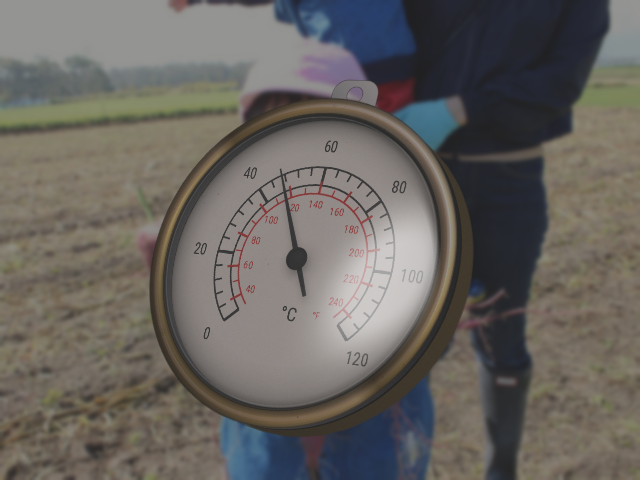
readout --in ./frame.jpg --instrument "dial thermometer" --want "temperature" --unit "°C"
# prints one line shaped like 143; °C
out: 48; °C
